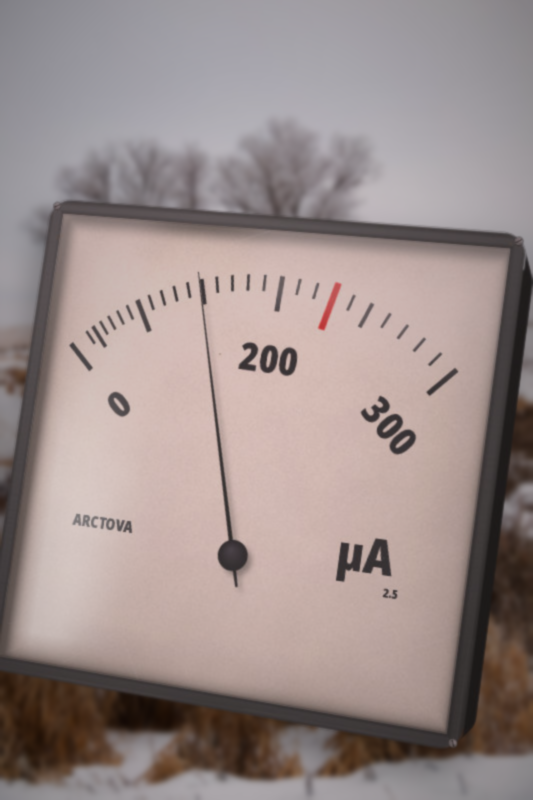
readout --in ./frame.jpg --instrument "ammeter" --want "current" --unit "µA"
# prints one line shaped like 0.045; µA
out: 150; µA
